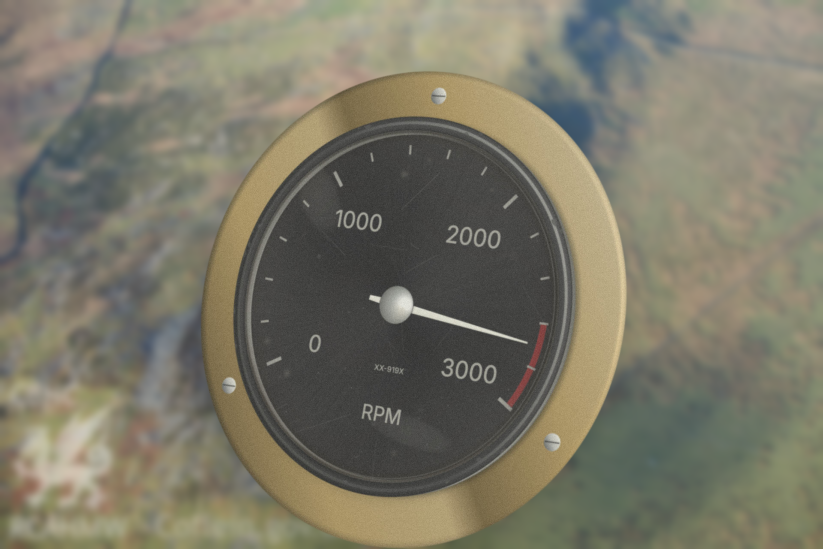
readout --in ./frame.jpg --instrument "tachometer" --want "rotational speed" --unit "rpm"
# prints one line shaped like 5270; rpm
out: 2700; rpm
